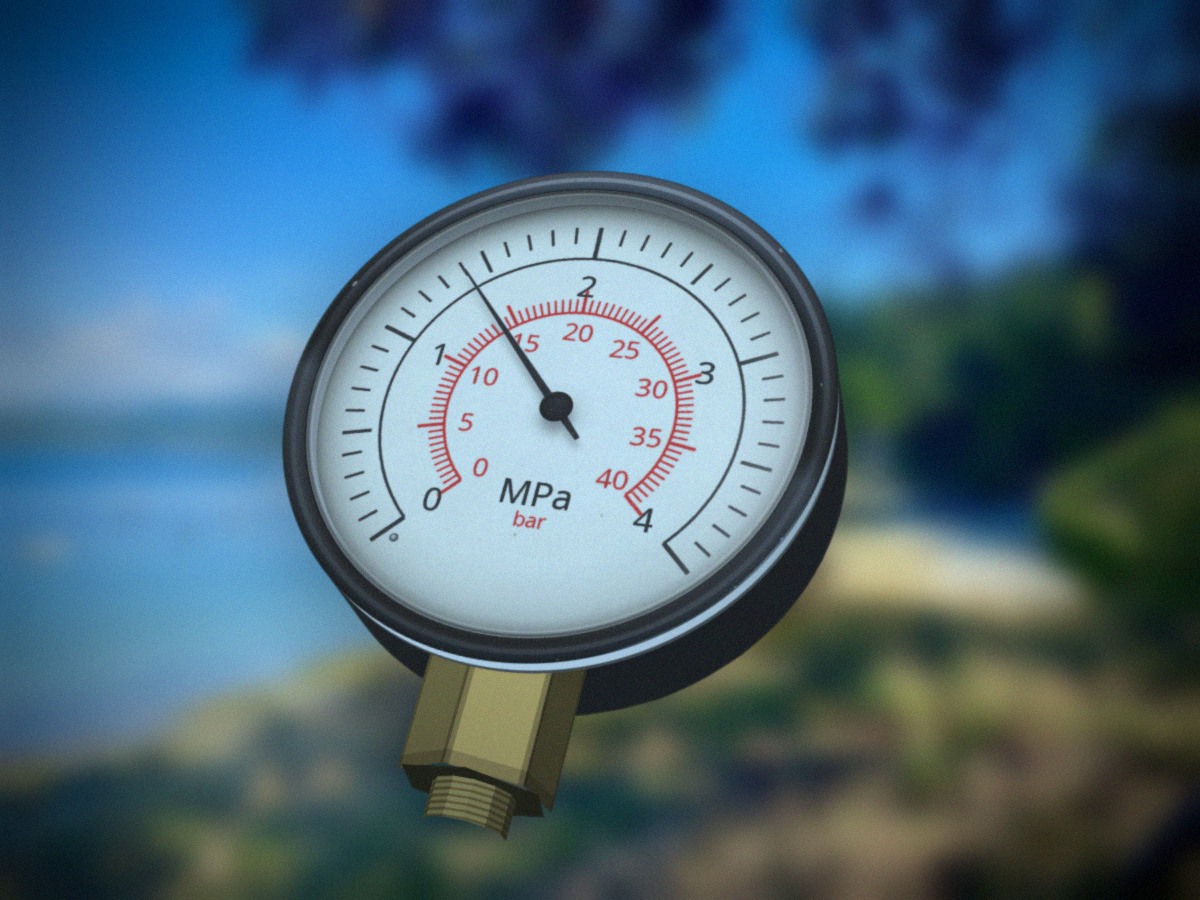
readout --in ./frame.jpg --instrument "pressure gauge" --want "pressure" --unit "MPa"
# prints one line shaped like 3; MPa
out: 1.4; MPa
